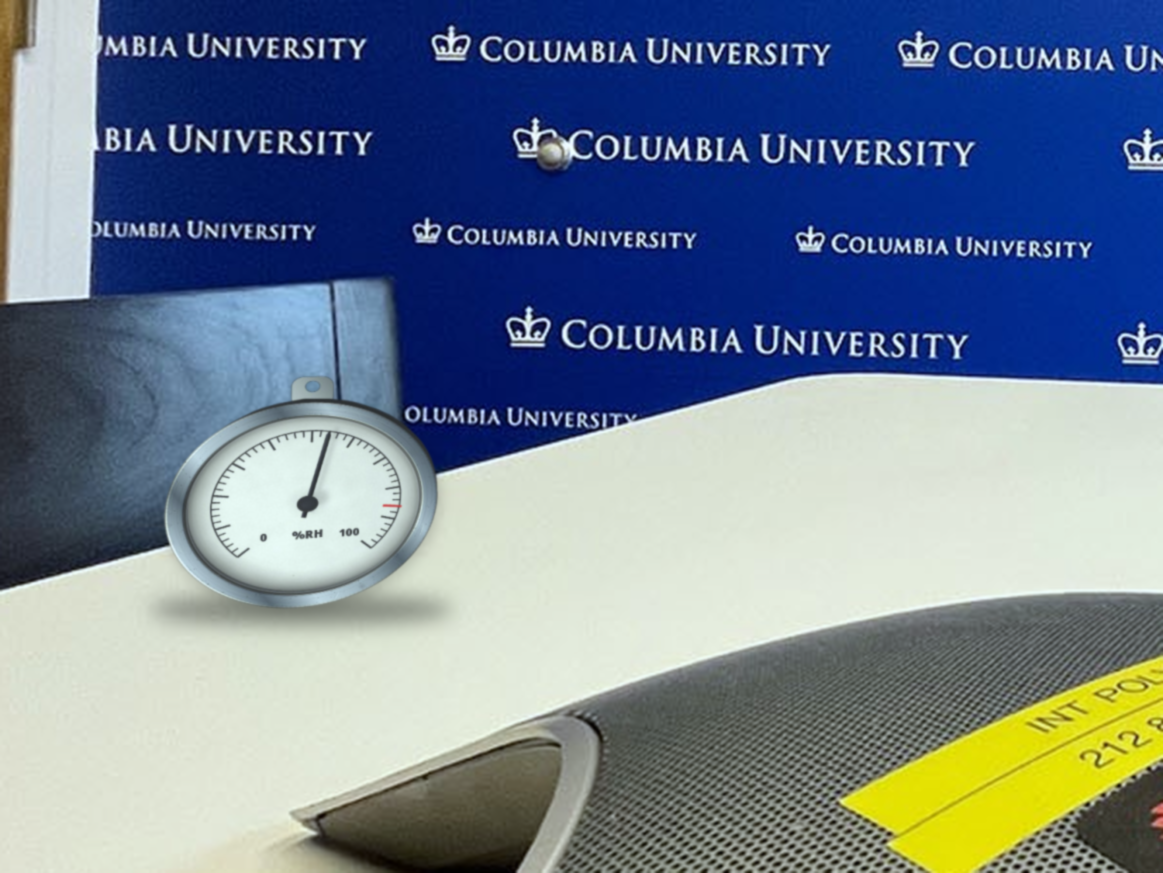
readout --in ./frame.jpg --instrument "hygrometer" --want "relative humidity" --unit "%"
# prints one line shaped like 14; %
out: 54; %
